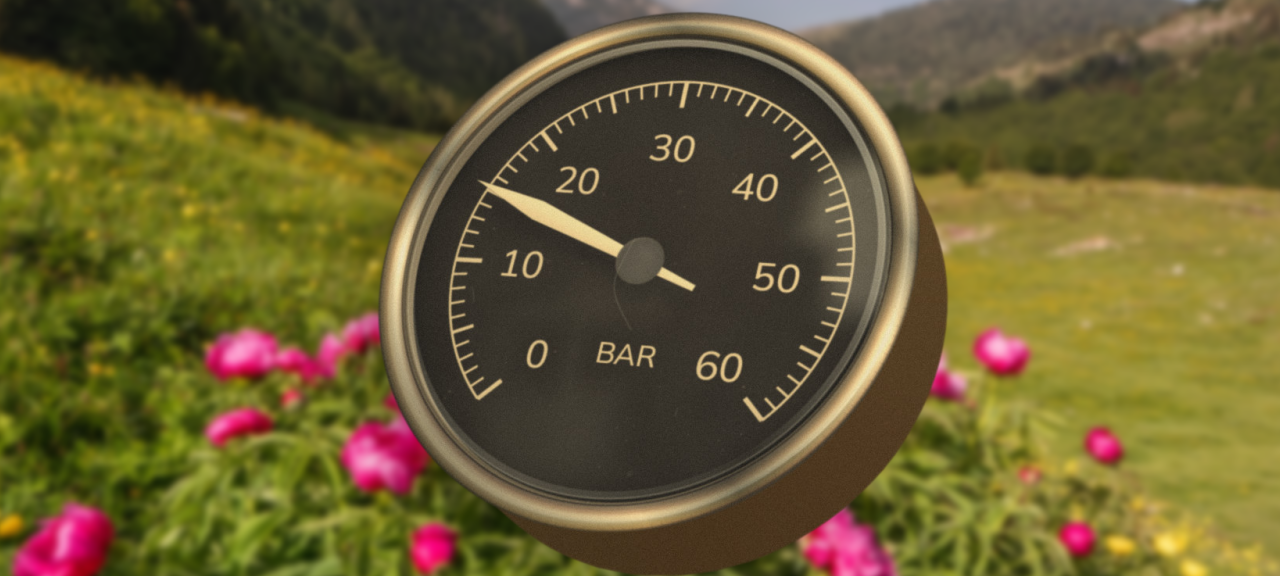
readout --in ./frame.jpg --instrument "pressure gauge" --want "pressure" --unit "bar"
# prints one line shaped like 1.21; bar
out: 15; bar
